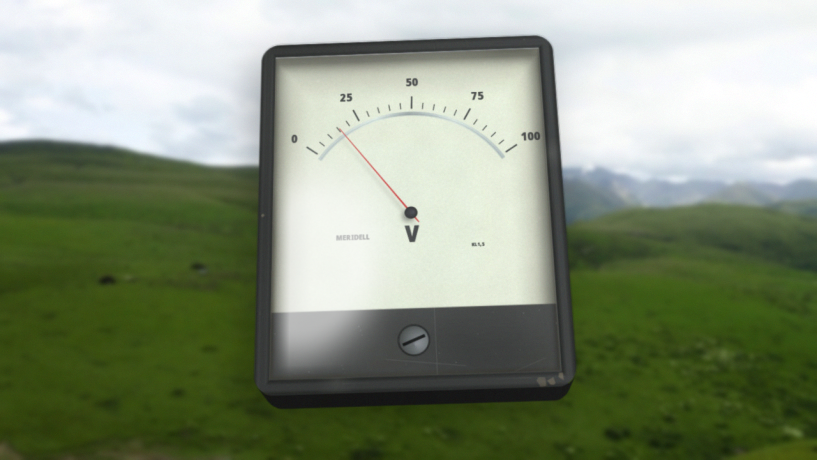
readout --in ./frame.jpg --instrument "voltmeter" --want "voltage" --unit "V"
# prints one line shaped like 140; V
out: 15; V
